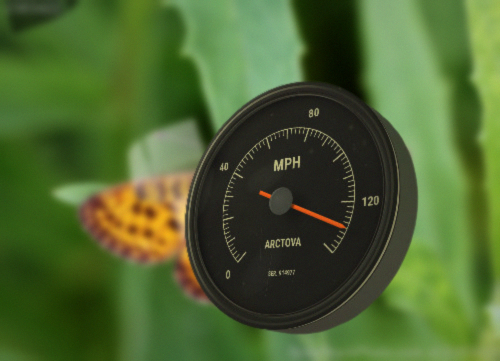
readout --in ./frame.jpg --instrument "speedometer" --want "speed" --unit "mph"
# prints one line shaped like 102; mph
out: 130; mph
